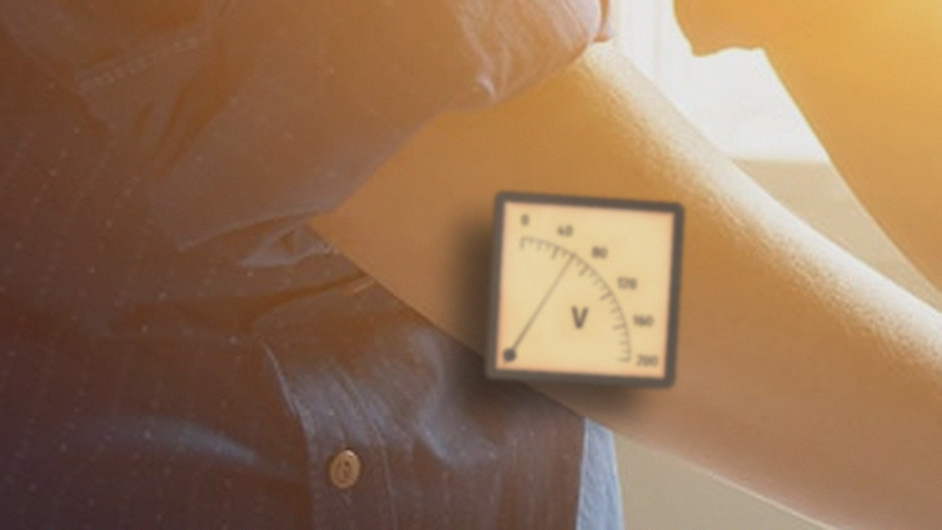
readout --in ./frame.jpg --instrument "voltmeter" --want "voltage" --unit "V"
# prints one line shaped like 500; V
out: 60; V
